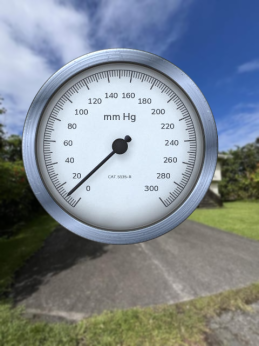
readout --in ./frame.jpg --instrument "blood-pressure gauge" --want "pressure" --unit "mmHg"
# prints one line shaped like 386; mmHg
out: 10; mmHg
